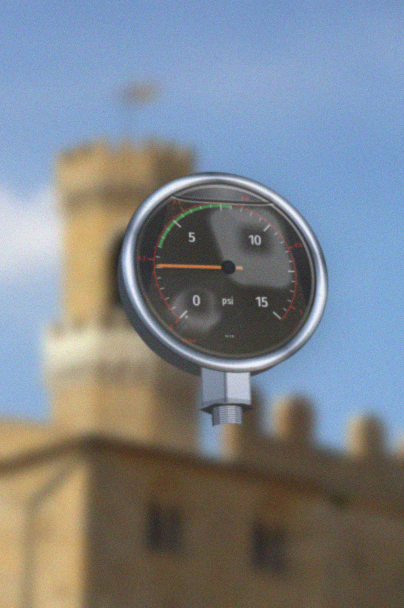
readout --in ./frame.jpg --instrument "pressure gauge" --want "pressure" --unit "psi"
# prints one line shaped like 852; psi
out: 2.5; psi
